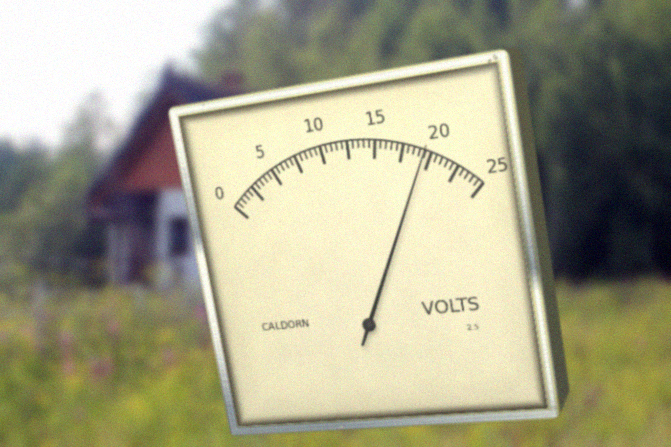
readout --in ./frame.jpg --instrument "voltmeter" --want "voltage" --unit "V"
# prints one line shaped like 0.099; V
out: 19.5; V
